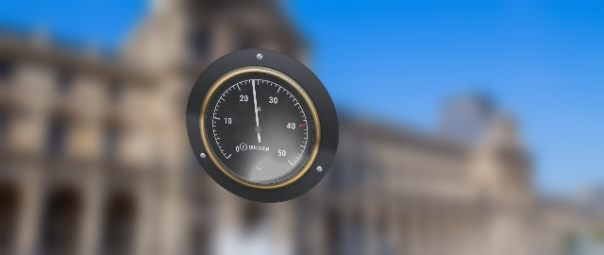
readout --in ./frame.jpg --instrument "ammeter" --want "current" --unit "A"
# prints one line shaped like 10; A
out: 24; A
